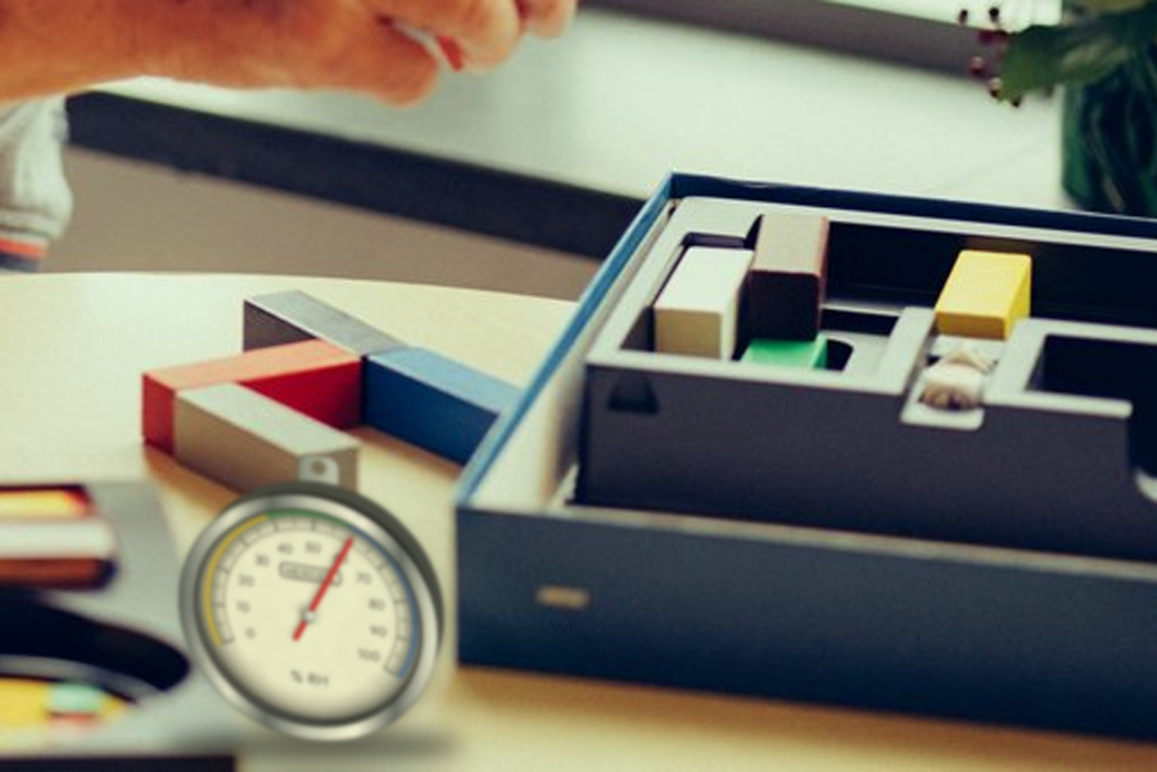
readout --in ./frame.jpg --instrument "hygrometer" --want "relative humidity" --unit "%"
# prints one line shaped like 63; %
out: 60; %
